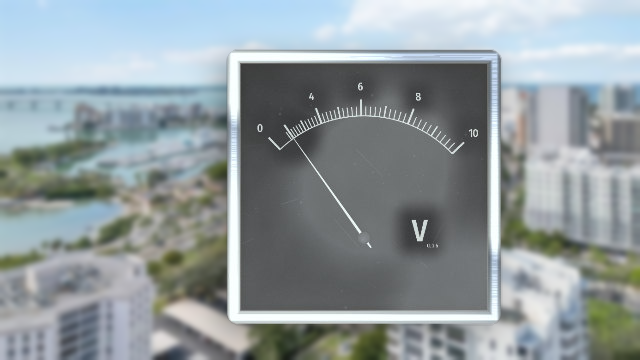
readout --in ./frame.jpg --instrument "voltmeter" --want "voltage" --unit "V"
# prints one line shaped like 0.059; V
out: 2; V
